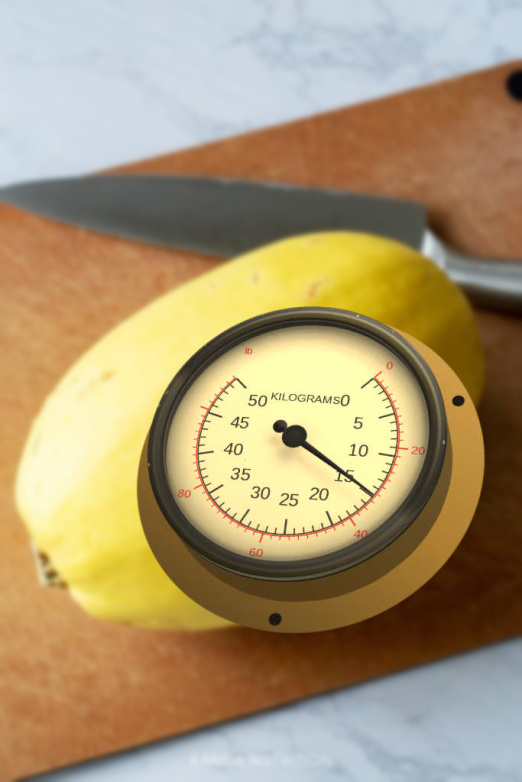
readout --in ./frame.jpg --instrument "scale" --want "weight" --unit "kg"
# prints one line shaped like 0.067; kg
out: 15; kg
